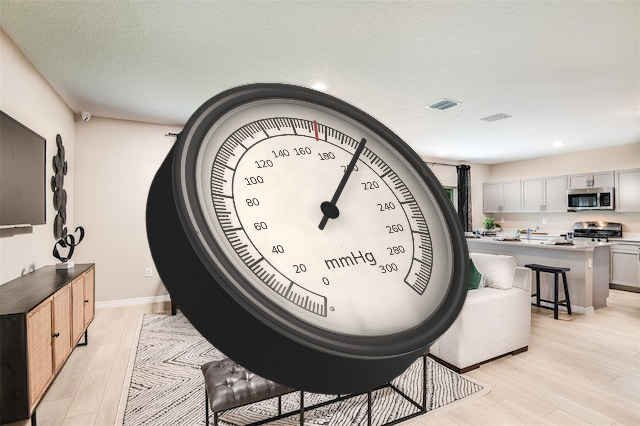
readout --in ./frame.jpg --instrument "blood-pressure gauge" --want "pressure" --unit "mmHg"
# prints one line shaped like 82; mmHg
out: 200; mmHg
